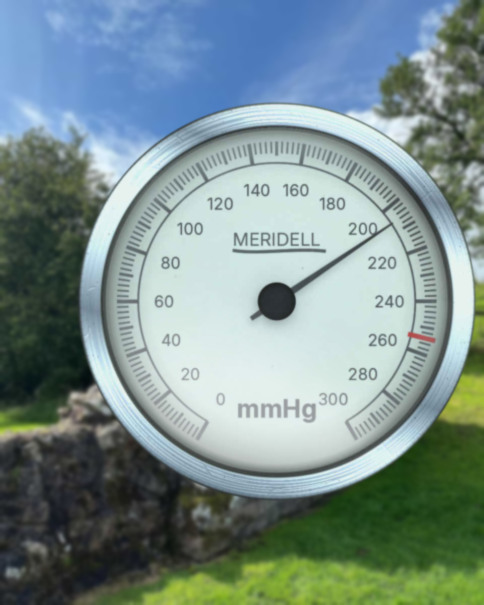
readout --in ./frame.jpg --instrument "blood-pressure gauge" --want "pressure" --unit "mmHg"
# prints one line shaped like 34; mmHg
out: 206; mmHg
